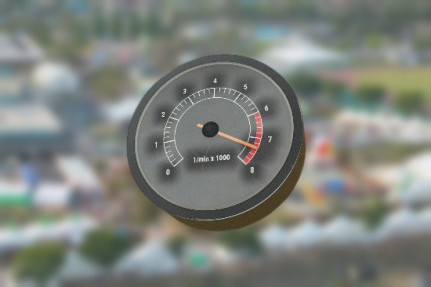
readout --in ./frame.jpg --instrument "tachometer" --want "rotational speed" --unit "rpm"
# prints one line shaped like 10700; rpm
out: 7400; rpm
